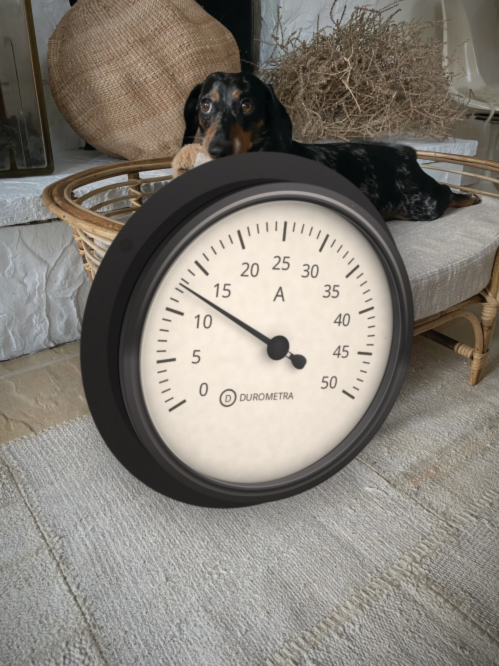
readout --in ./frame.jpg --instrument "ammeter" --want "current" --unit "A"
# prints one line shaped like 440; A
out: 12.5; A
